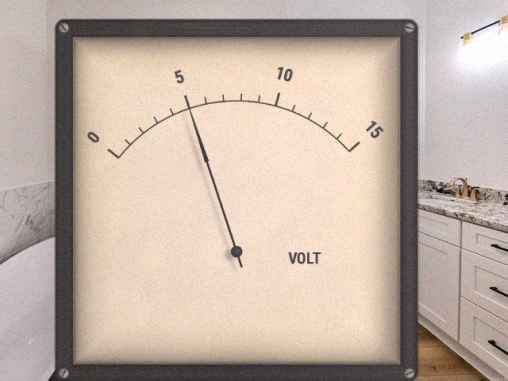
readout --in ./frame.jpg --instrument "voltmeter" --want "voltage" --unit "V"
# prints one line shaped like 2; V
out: 5; V
